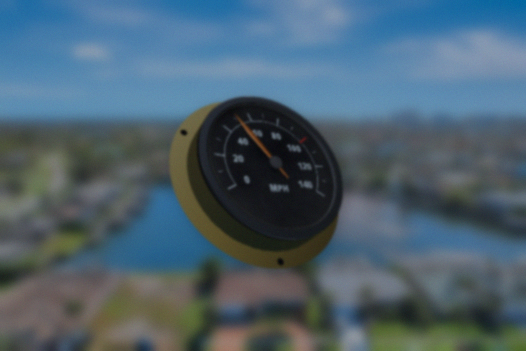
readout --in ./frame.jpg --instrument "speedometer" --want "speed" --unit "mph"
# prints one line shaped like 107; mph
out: 50; mph
